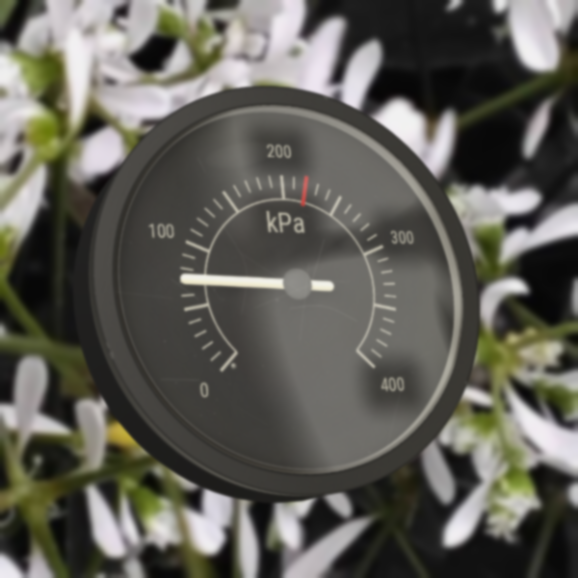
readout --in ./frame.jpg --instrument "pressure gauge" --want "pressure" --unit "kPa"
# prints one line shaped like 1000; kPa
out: 70; kPa
